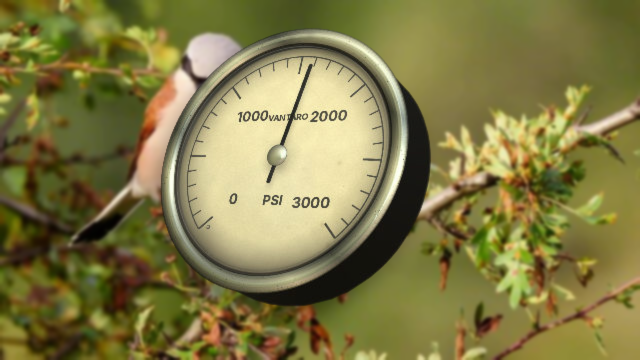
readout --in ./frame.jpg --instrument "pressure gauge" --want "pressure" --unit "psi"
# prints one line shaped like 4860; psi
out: 1600; psi
